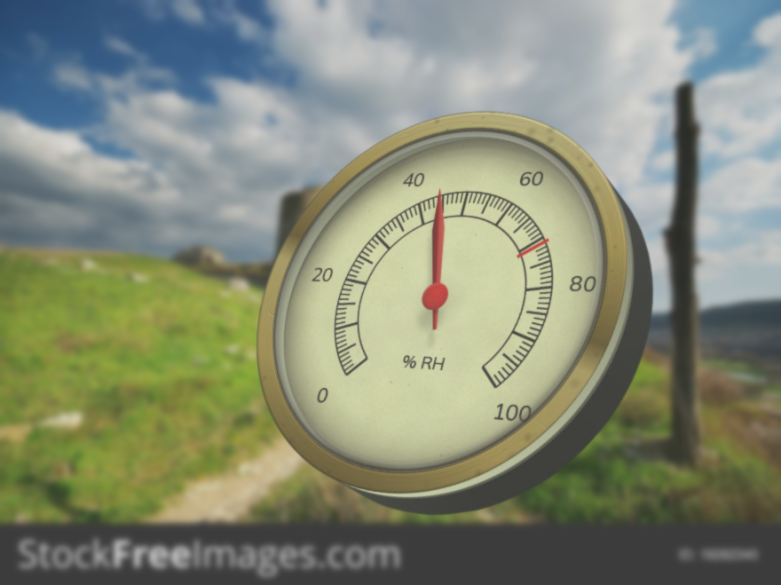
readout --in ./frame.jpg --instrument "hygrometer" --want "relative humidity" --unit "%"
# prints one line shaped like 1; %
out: 45; %
